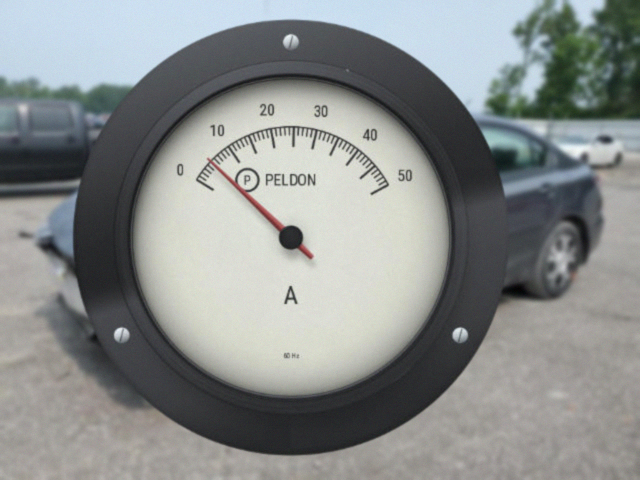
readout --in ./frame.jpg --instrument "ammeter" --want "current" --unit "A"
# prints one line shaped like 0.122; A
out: 5; A
